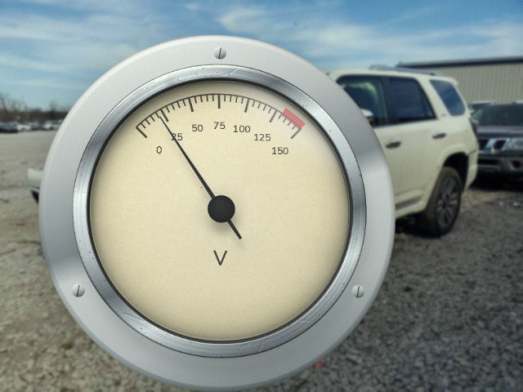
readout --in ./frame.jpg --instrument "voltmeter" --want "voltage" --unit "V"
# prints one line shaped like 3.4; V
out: 20; V
